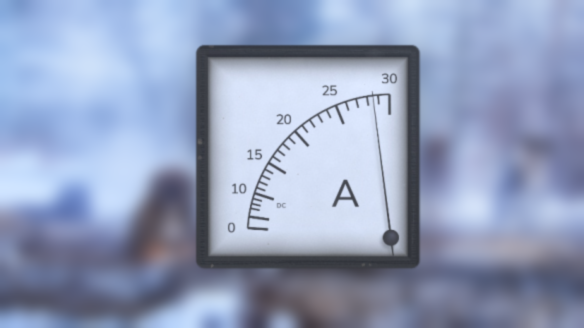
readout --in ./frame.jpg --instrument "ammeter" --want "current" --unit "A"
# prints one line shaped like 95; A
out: 28.5; A
